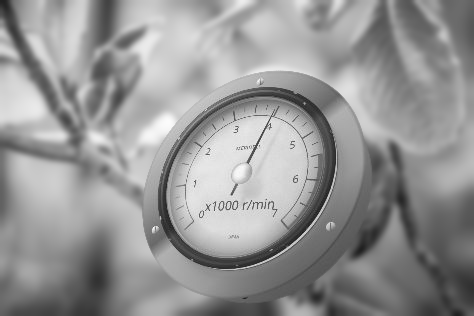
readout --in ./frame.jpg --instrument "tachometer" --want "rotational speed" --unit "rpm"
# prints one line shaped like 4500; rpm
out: 4000; rpm
